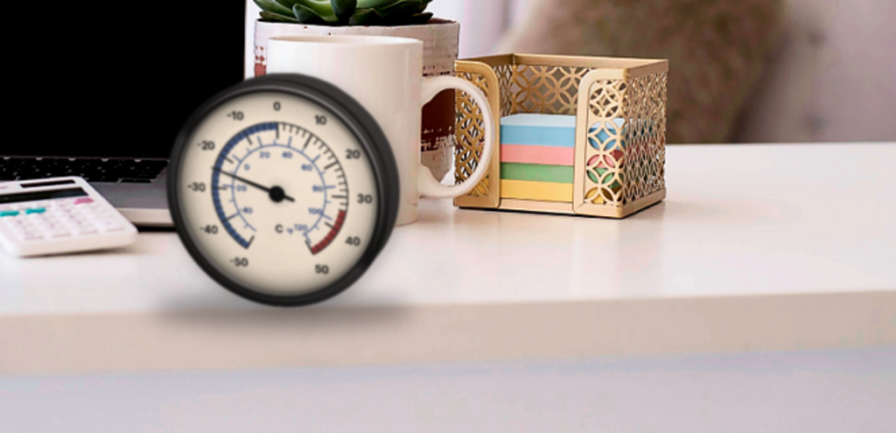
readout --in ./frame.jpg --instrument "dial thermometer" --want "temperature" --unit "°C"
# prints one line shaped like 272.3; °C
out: -24; °C
